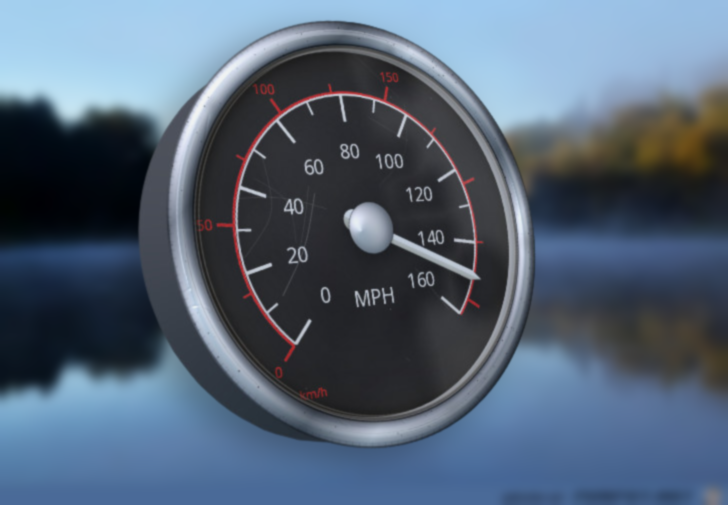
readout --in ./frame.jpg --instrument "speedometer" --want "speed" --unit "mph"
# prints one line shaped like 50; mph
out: 150; mph
